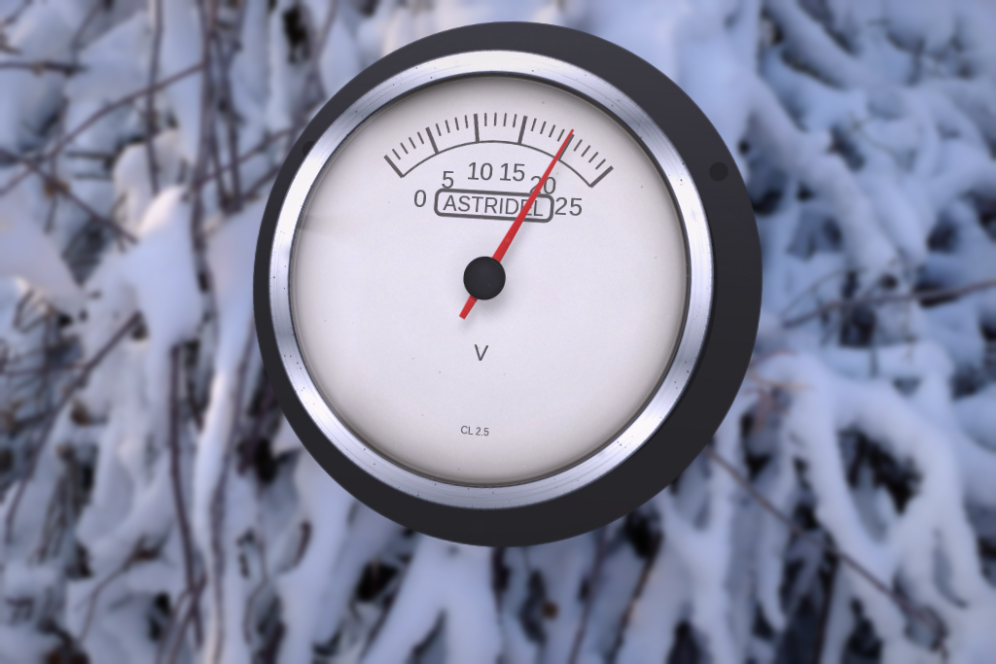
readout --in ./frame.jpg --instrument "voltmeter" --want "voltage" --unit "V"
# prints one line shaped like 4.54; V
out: 20; V
